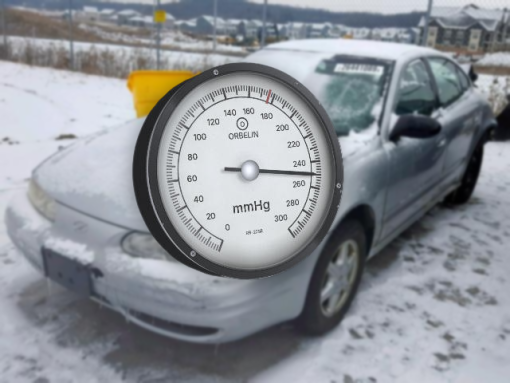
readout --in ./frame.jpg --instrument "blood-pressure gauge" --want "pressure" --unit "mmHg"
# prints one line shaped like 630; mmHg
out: 250; mmHg
